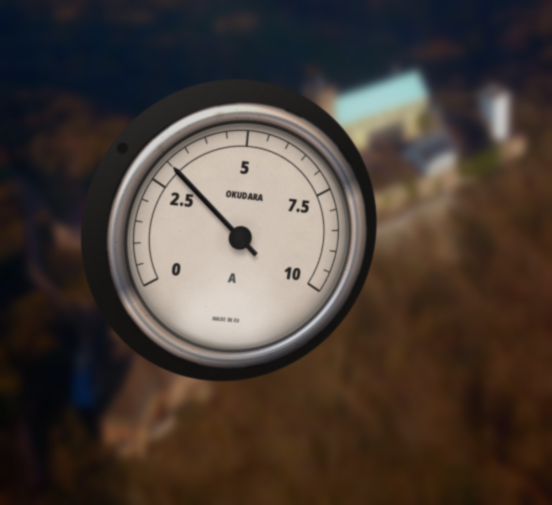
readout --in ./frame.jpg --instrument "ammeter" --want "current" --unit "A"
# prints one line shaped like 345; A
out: 3; A
